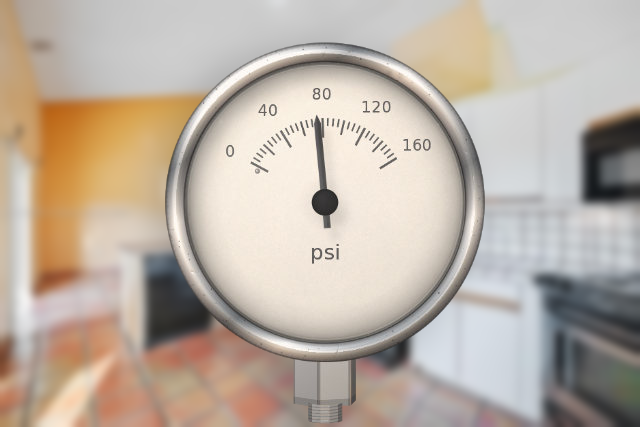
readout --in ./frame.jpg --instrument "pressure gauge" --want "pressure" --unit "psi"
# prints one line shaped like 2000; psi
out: 75; psi
